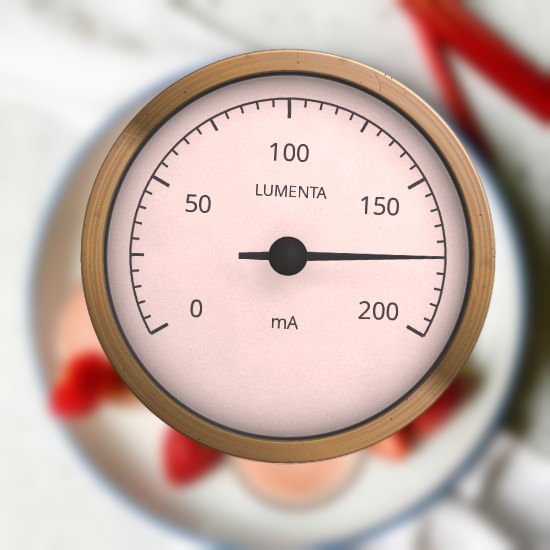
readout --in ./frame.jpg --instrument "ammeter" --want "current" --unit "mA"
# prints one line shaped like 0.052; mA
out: 175; mA
